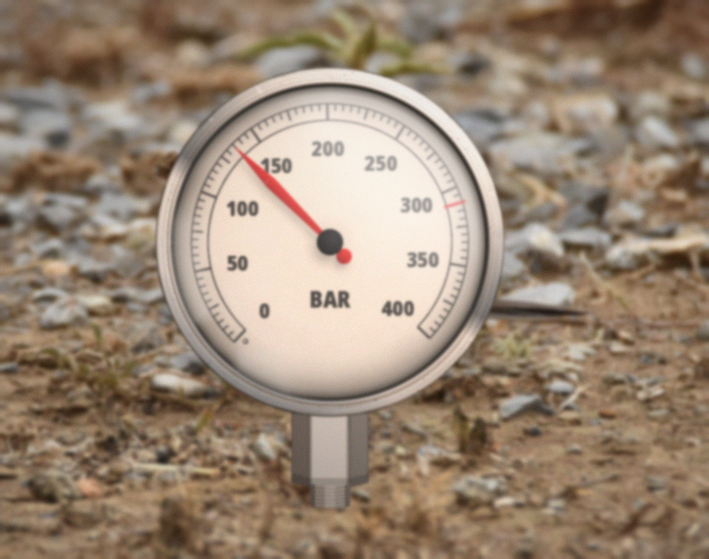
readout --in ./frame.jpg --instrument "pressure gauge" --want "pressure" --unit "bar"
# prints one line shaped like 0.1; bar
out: 135; bar
